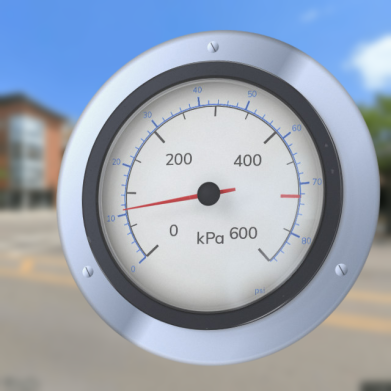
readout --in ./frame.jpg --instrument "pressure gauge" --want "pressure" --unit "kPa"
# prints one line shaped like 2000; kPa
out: 75; kPa
